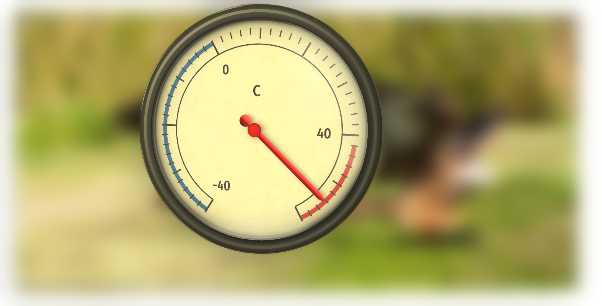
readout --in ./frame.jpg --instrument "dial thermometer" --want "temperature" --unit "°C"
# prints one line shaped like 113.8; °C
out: 54; °C
